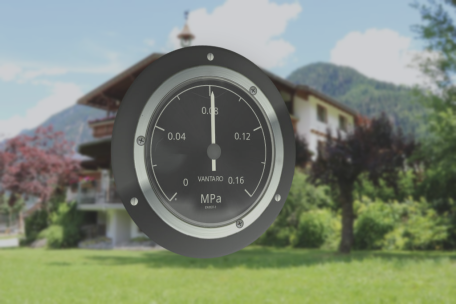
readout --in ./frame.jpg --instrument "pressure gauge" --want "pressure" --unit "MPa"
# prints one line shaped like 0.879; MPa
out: 0.08; MPa
